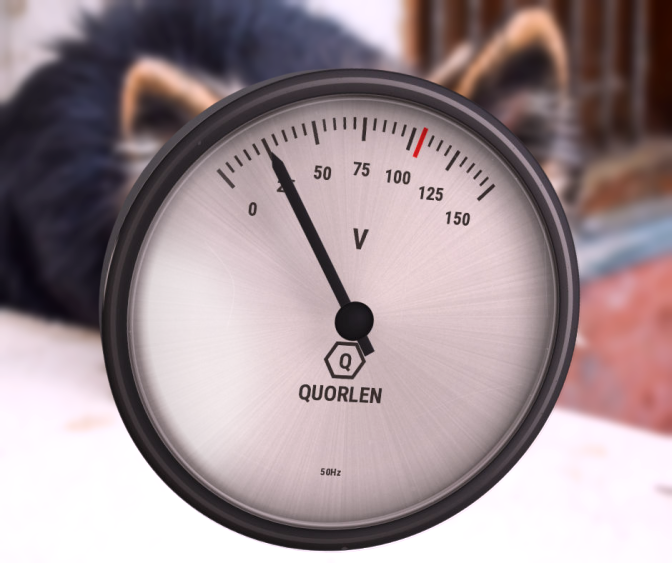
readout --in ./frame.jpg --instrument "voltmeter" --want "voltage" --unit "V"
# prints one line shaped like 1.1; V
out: 25; V
